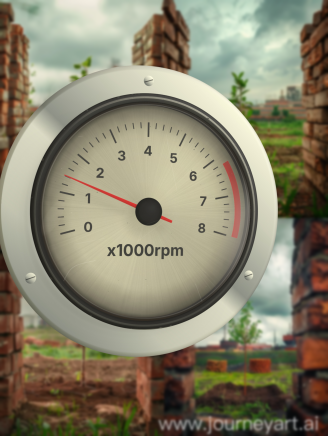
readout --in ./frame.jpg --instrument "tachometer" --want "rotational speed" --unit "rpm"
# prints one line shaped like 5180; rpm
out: 1400; rpm
